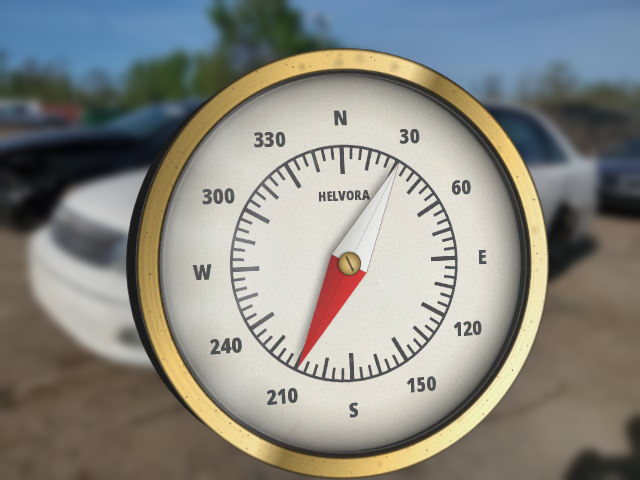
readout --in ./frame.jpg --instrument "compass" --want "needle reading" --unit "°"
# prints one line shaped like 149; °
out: 210; °
